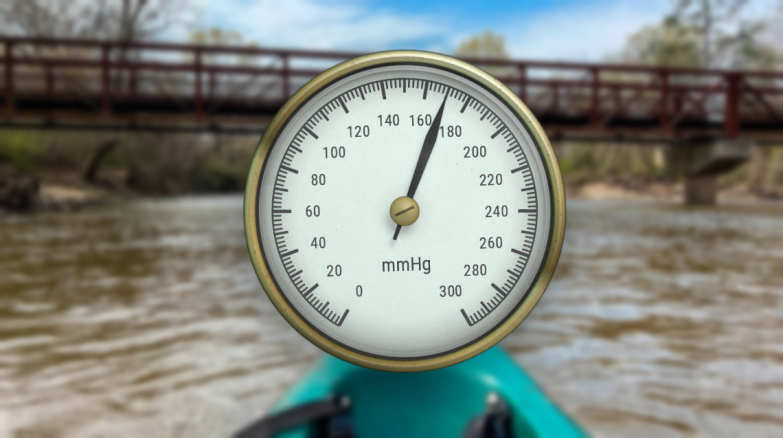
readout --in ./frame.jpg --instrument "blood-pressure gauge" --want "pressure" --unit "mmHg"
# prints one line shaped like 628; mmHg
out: 170; mmHg
